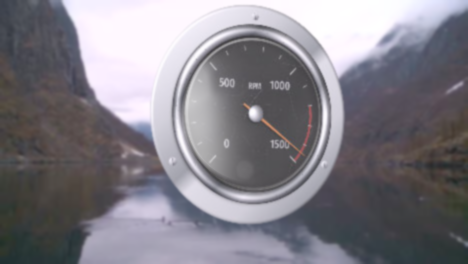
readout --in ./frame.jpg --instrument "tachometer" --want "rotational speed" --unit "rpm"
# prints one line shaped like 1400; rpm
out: 1450; rpm
